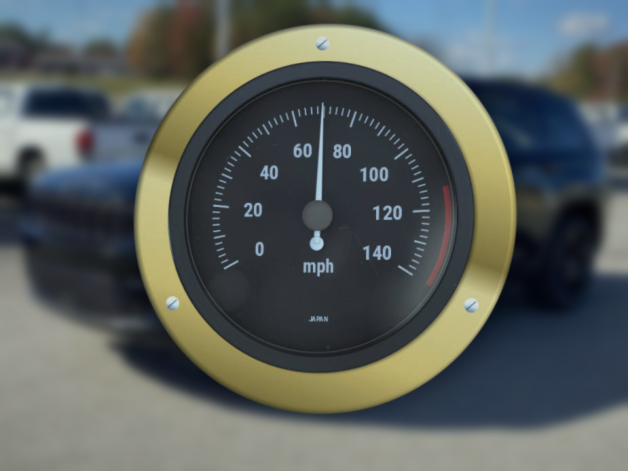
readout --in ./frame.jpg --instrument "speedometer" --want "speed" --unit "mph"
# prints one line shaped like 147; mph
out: 70; mph
